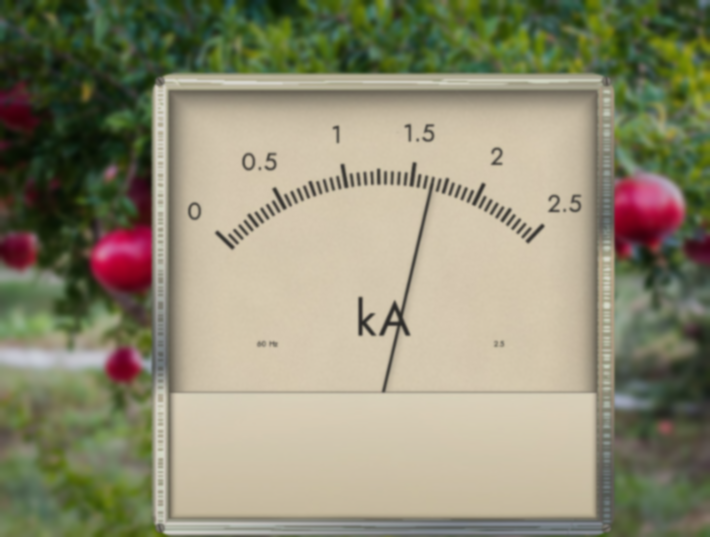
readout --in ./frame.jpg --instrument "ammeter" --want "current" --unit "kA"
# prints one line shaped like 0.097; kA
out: 1.65; kA
